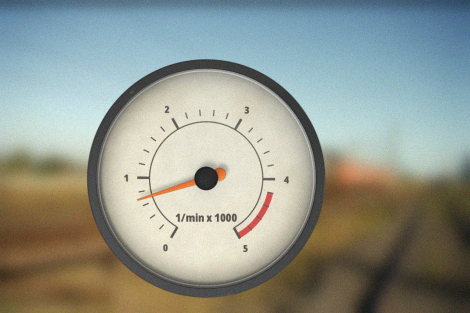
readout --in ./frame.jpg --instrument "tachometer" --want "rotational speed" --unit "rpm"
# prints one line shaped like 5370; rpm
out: 700; rpm
